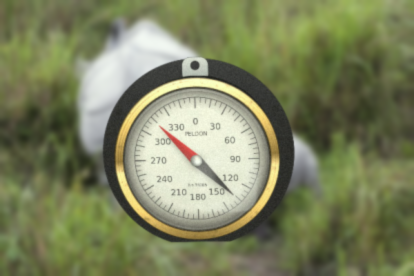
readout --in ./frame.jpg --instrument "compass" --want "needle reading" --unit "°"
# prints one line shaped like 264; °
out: 315; °
